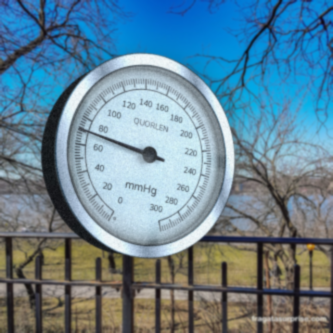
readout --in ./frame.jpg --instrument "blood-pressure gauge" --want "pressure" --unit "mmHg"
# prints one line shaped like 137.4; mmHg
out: 70; mmHg
